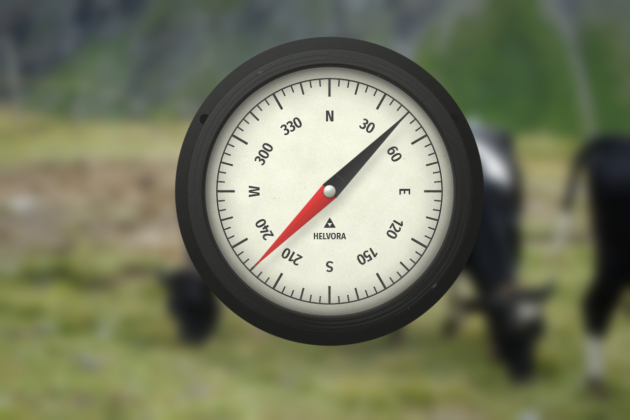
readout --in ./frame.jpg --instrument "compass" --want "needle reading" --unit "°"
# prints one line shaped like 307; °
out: 225; °
